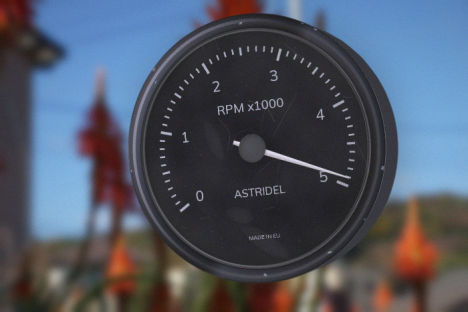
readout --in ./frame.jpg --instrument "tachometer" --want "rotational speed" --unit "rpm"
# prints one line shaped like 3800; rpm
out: 4900; rpm
